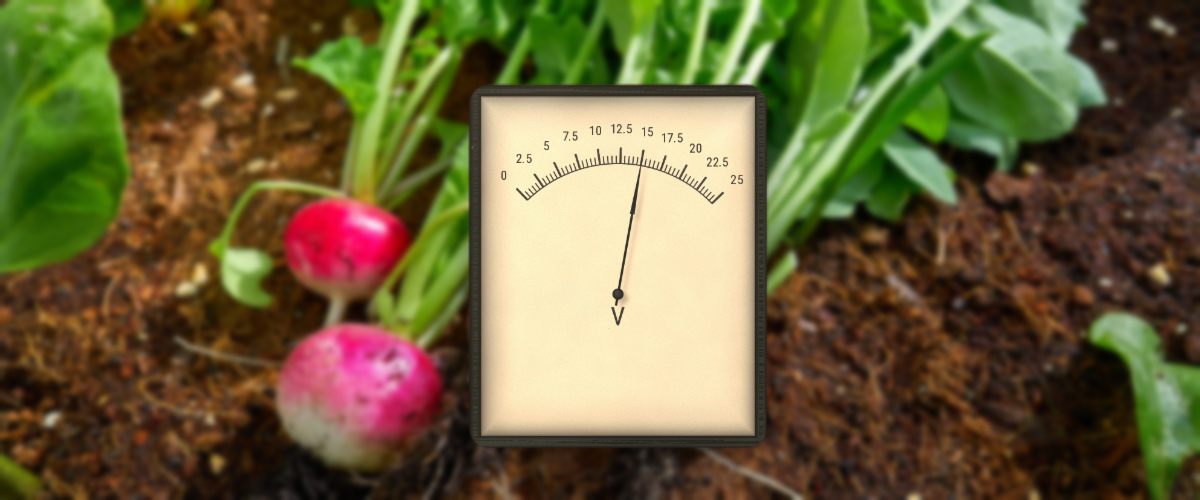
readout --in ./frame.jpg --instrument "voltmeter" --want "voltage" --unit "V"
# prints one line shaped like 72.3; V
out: 15; V
